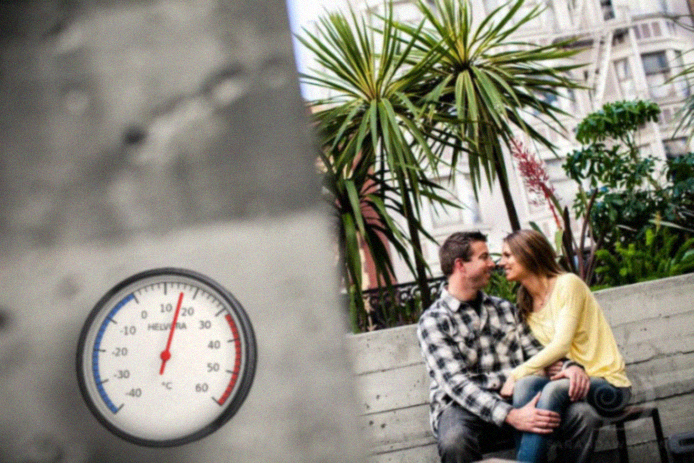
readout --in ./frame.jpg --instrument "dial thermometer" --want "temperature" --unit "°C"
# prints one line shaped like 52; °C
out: 16; °C
